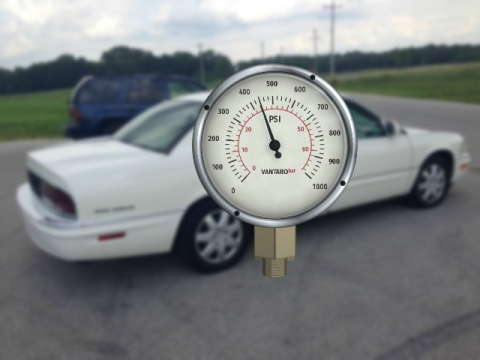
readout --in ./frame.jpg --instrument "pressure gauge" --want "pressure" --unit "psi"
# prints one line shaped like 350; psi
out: 440; psi
